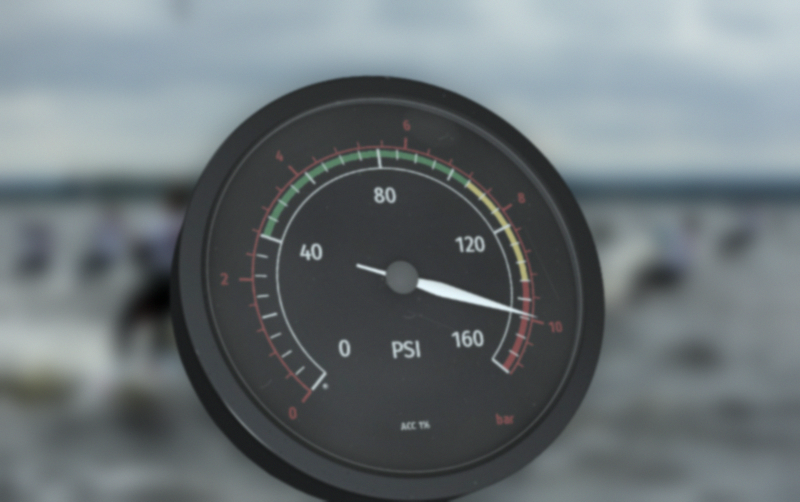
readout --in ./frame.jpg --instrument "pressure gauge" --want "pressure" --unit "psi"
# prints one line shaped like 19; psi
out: 145; psi
